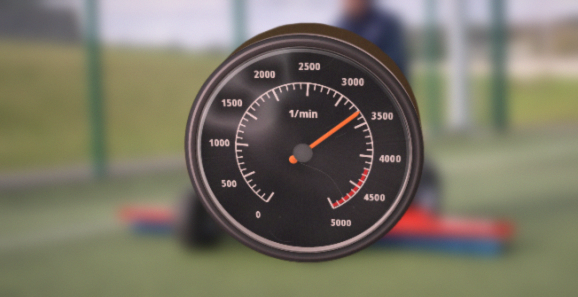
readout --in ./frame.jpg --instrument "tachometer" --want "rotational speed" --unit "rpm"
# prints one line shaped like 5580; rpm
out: 3300; rpm
